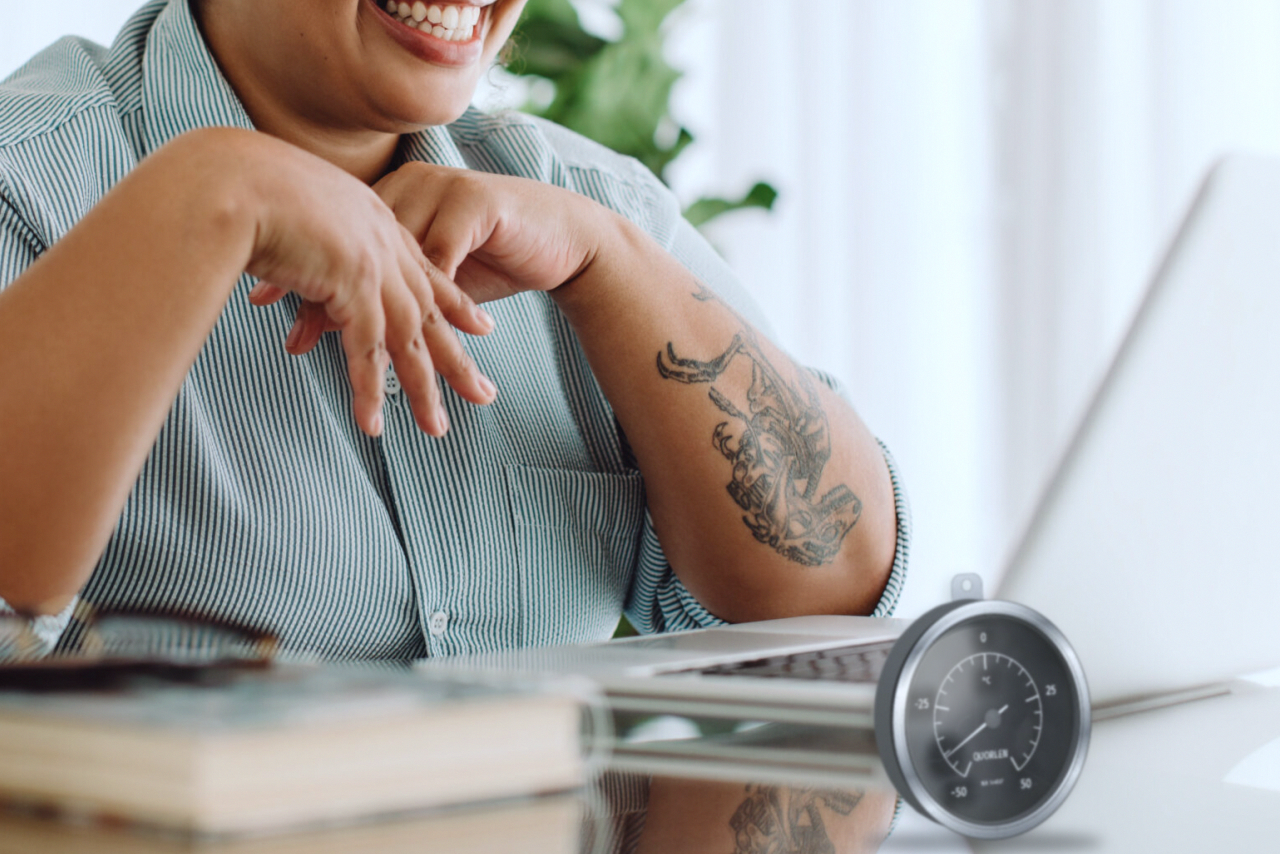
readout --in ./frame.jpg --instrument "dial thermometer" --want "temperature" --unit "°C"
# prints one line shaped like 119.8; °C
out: -40; °C
